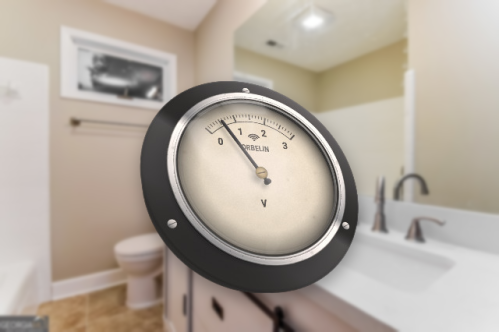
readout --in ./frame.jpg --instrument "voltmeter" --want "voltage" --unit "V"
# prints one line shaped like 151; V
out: 0.5; V
